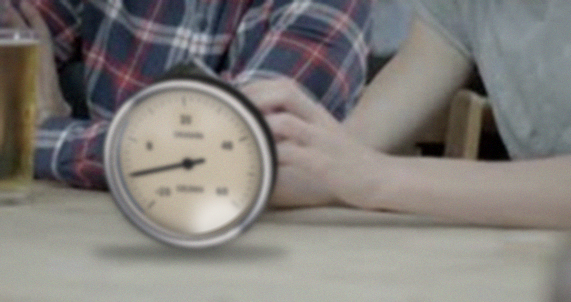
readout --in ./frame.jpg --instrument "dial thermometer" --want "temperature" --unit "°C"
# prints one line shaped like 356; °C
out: -10; °C
